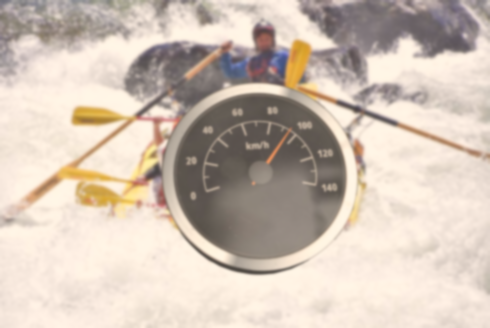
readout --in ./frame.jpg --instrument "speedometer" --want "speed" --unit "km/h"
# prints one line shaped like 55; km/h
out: 95; km/h
